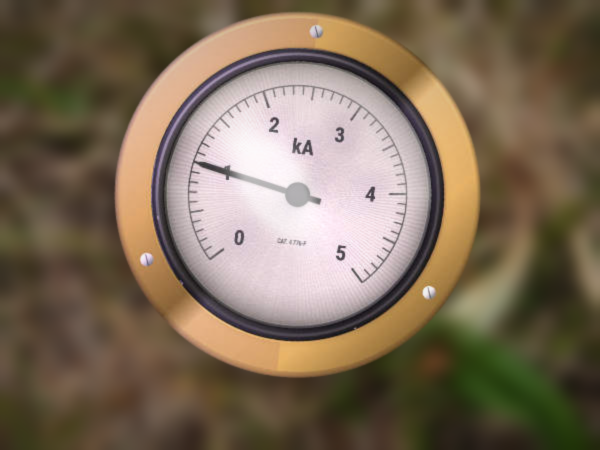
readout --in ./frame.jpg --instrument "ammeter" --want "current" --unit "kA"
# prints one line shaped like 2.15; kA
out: 1; kA
